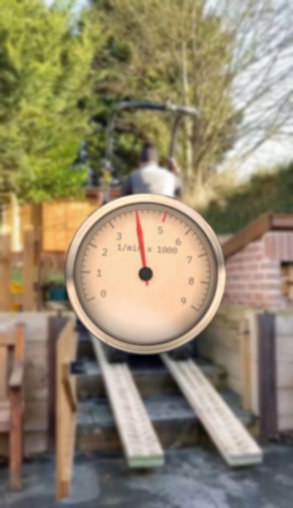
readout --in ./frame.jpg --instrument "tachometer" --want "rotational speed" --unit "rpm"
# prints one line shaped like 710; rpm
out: 4000; rpm
